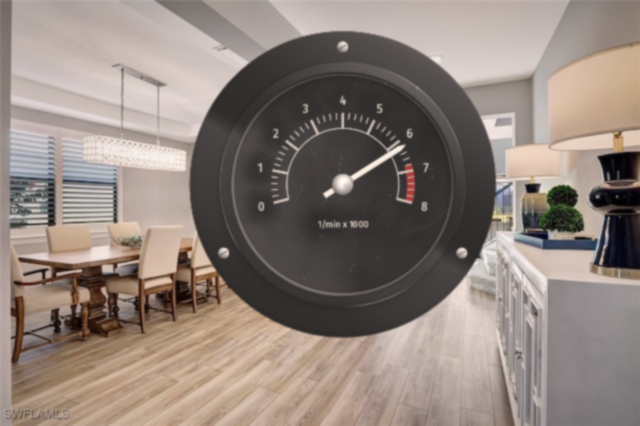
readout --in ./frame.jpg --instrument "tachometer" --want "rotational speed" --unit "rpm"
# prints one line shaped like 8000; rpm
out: 6200; rpm
